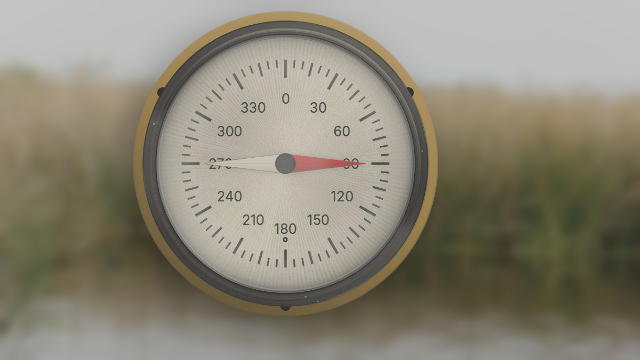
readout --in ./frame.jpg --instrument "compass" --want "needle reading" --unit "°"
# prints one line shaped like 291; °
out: 90; °
